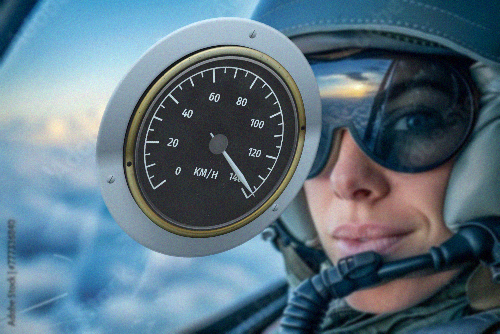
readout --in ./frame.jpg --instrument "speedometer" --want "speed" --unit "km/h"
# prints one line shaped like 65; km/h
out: 137.5; km/h
